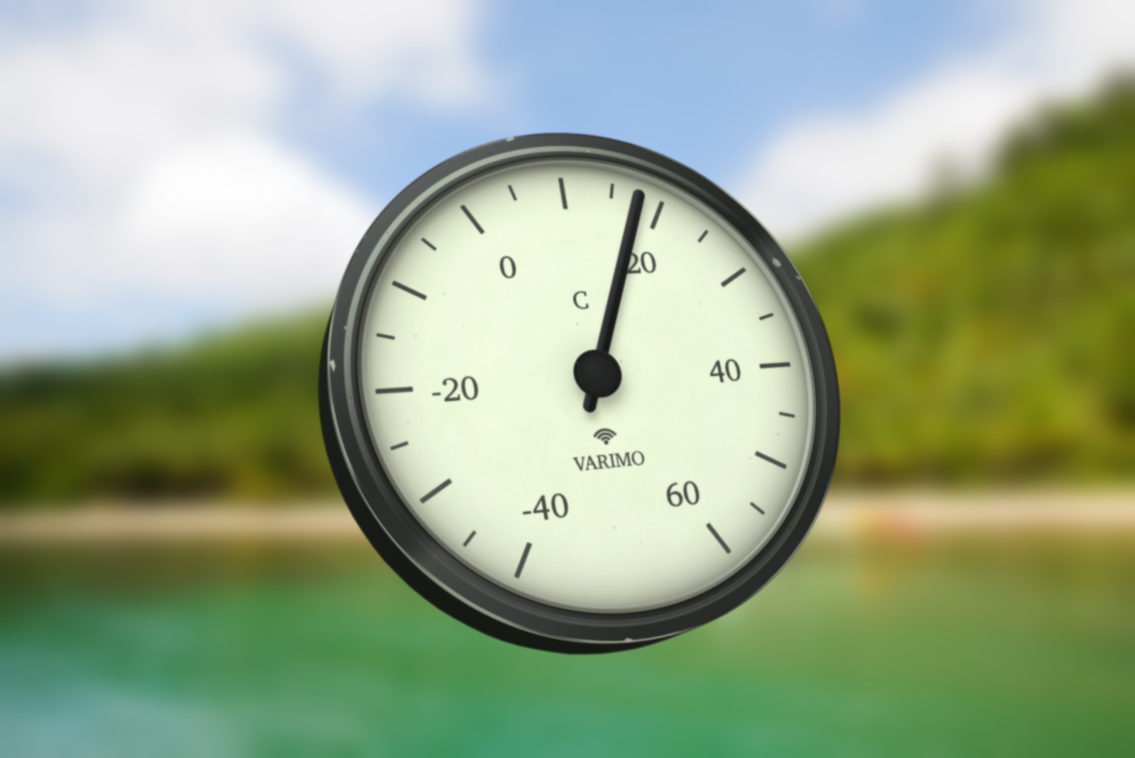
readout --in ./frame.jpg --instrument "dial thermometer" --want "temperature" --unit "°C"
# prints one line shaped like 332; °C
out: 17.5; °C
